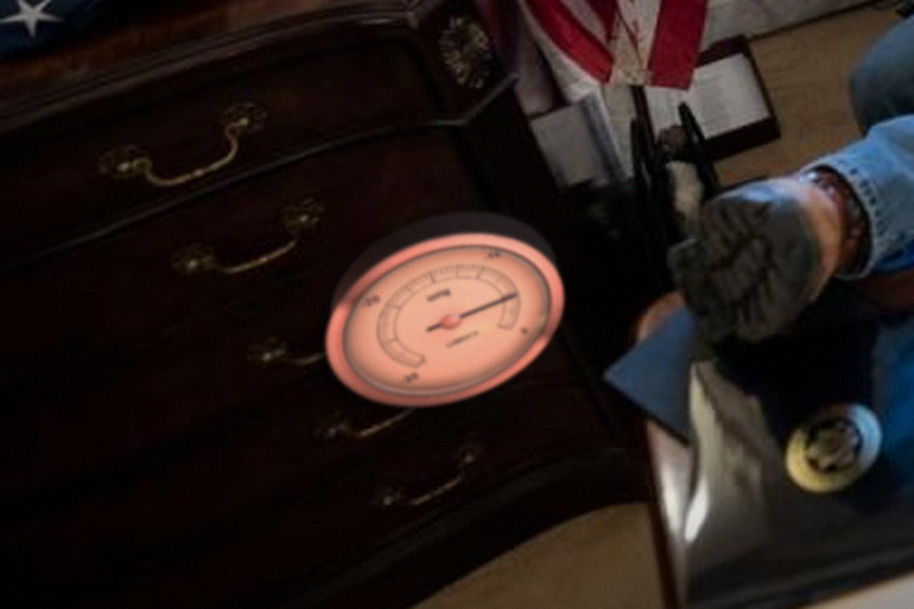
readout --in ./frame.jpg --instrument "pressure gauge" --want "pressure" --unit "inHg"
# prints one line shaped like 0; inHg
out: -5; inHg
